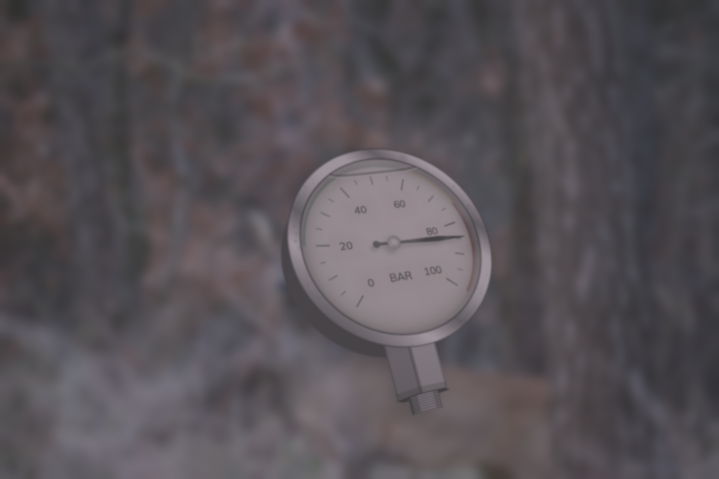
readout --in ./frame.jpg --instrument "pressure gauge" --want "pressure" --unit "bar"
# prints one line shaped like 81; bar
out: 85; bar
